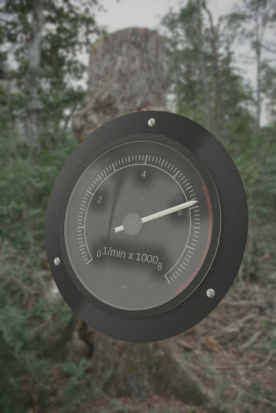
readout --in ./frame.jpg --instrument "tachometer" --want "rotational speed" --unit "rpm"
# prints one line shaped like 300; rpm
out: 5900; rpm
